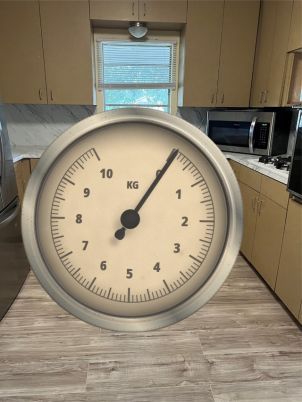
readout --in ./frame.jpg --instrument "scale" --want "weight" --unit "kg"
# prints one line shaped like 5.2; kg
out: 0.1; kg
